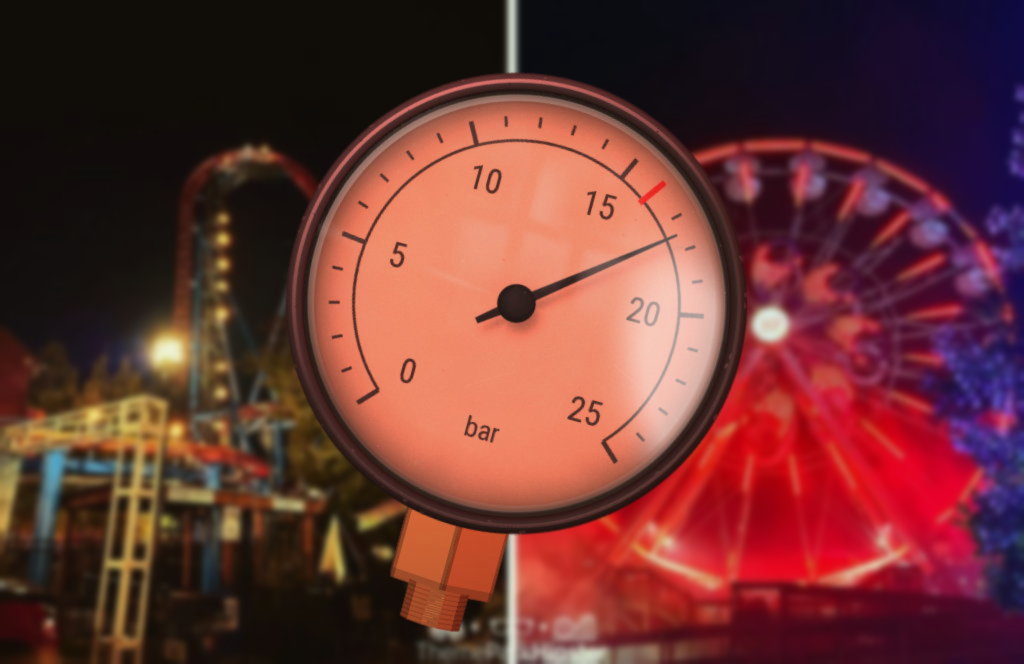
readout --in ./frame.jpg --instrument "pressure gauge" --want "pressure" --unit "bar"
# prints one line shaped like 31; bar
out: 17.5; bar
